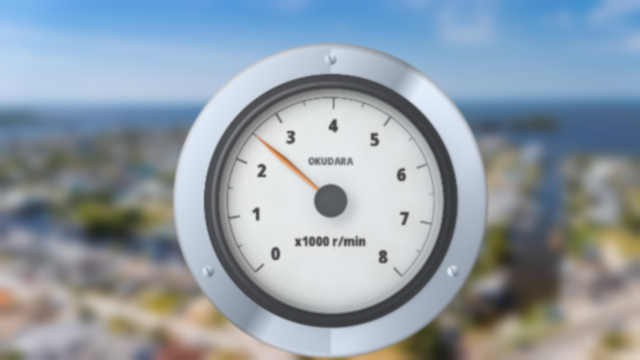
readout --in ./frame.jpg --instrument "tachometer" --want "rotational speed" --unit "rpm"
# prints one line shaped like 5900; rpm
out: 2500; rpm
